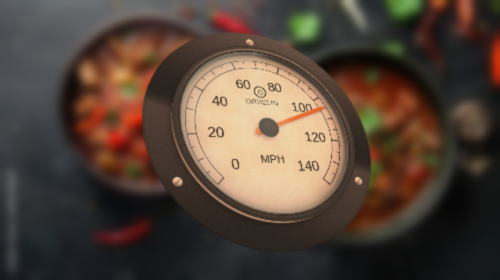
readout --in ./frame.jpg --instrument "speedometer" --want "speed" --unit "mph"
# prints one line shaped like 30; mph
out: 105; mph
